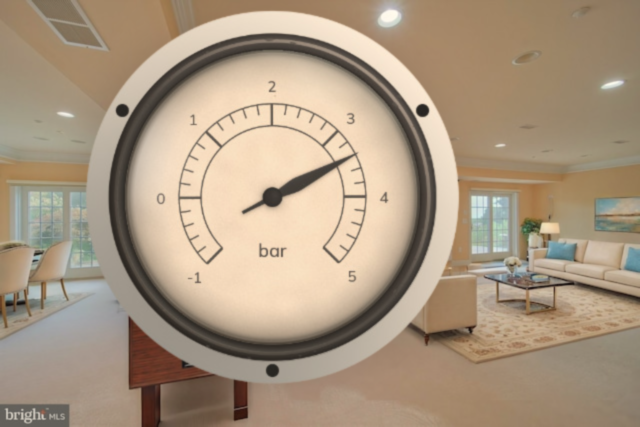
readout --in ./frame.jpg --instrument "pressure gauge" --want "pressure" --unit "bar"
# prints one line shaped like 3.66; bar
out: 3.4; bar
